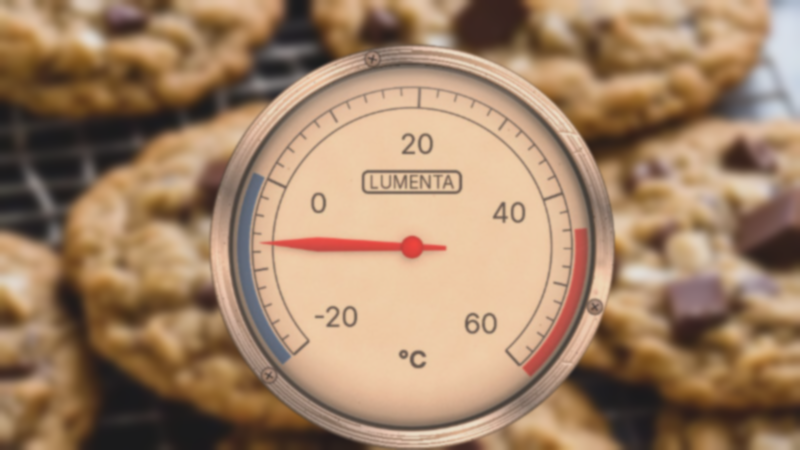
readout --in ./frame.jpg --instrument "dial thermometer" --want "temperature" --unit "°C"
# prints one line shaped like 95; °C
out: -7; °C
